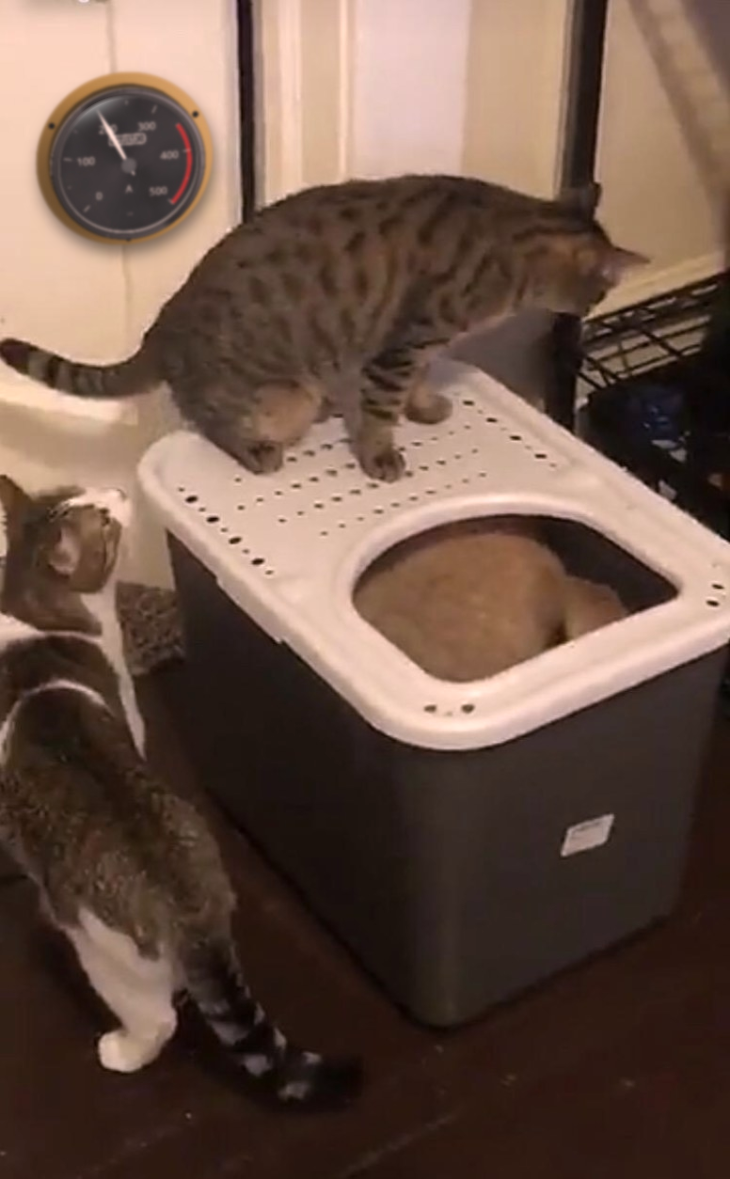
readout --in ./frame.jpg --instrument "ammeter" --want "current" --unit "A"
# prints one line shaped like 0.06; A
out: 200; A
